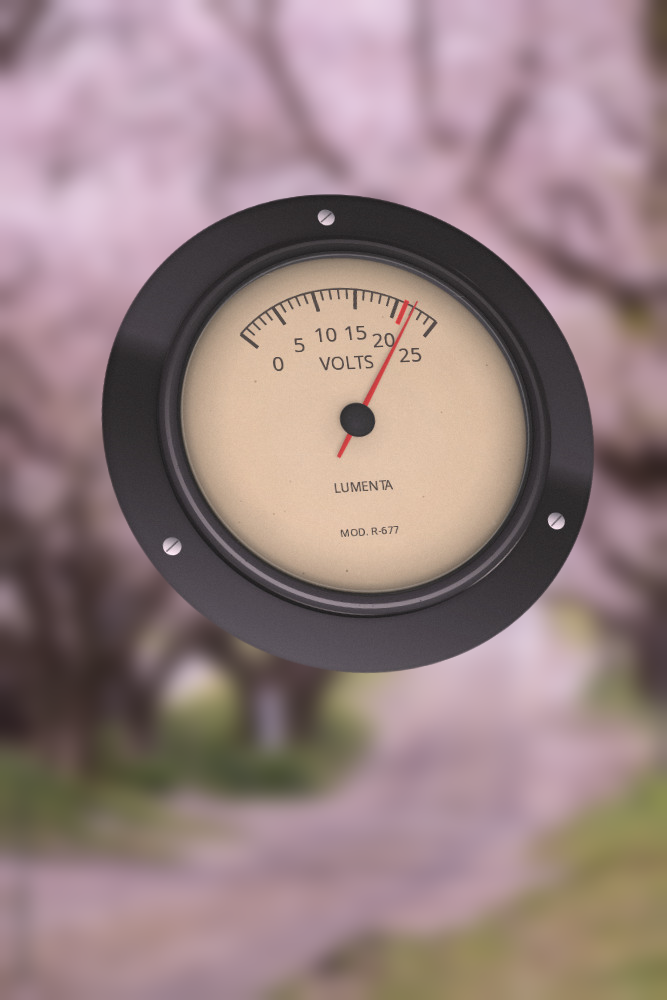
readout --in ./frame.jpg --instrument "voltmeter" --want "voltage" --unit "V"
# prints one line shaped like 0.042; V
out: 22; V
